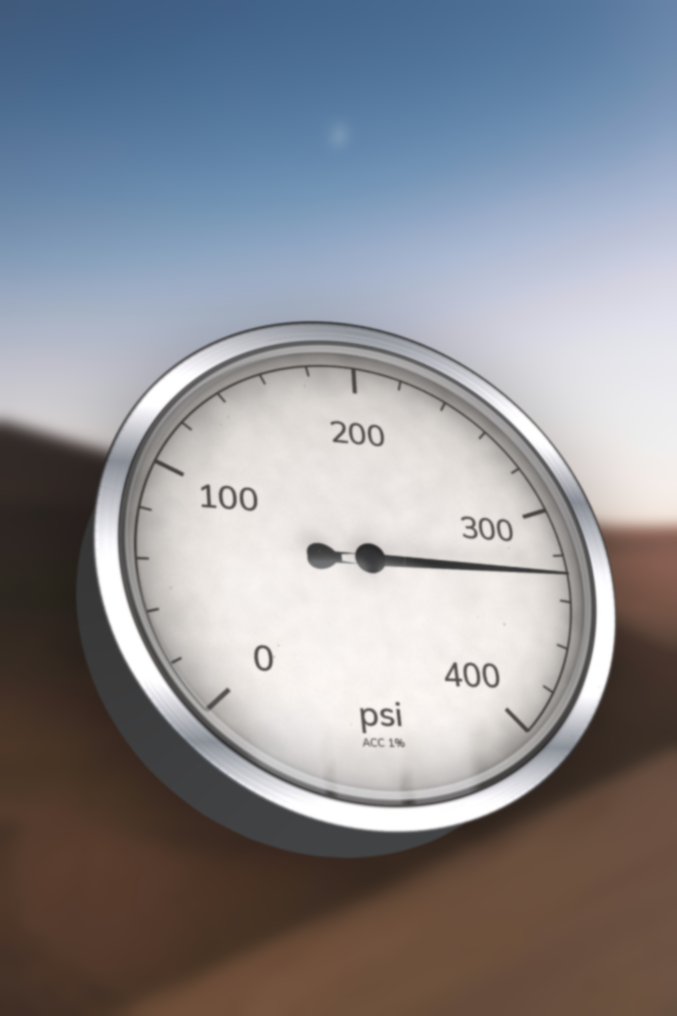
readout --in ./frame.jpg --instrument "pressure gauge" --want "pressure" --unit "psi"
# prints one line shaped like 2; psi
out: 330; psi
